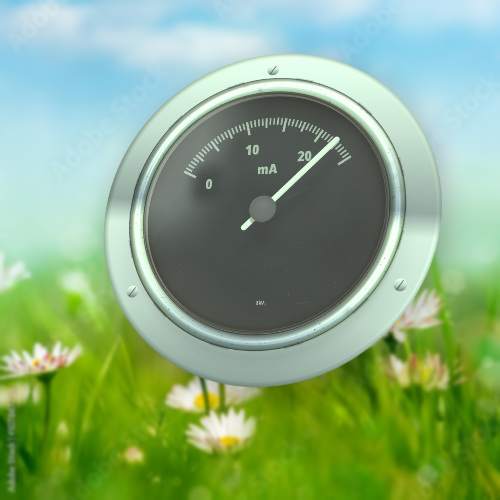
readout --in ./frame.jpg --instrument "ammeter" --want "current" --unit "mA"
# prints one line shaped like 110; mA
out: 22.5; mA
